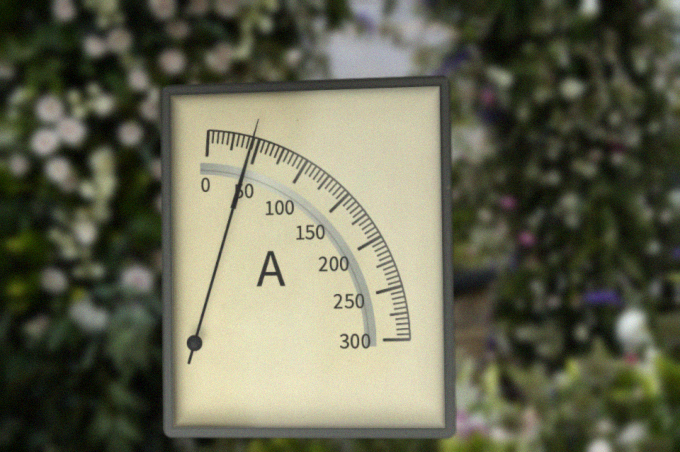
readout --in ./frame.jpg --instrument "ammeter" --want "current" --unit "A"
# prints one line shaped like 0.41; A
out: 45; A
